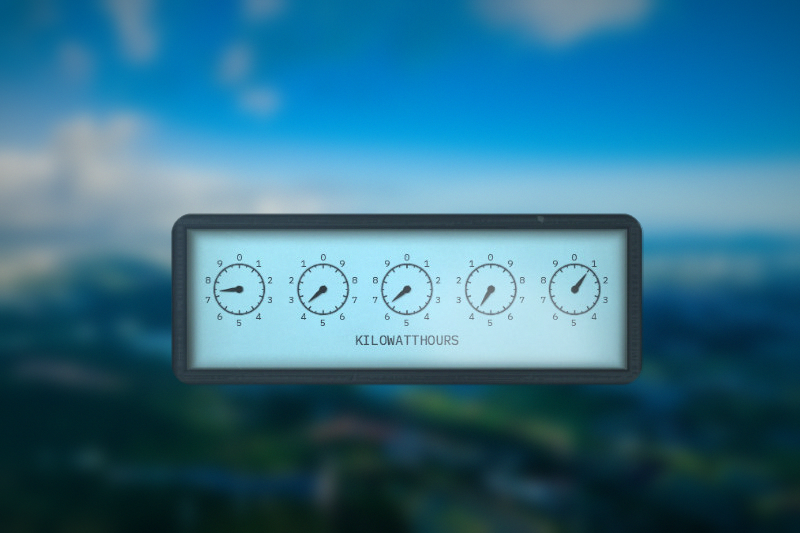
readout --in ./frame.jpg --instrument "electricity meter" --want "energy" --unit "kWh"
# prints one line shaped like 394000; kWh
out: 73641; kWh
